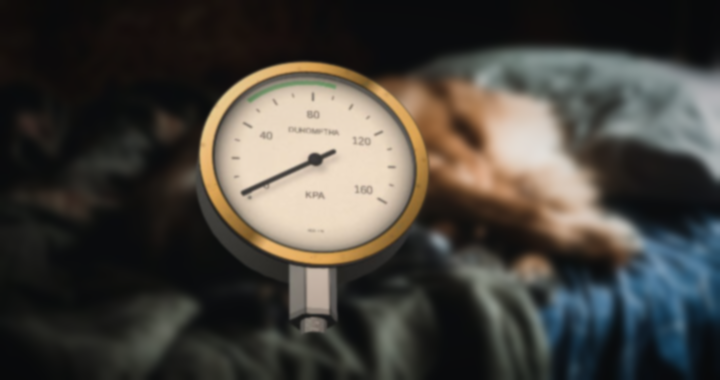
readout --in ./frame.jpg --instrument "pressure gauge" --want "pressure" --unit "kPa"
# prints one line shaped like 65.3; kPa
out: 0; kPa
